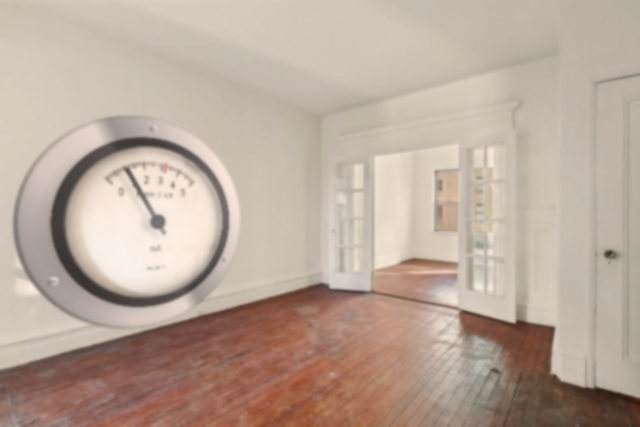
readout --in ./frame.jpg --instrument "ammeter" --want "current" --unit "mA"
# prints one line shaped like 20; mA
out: 1; mA
